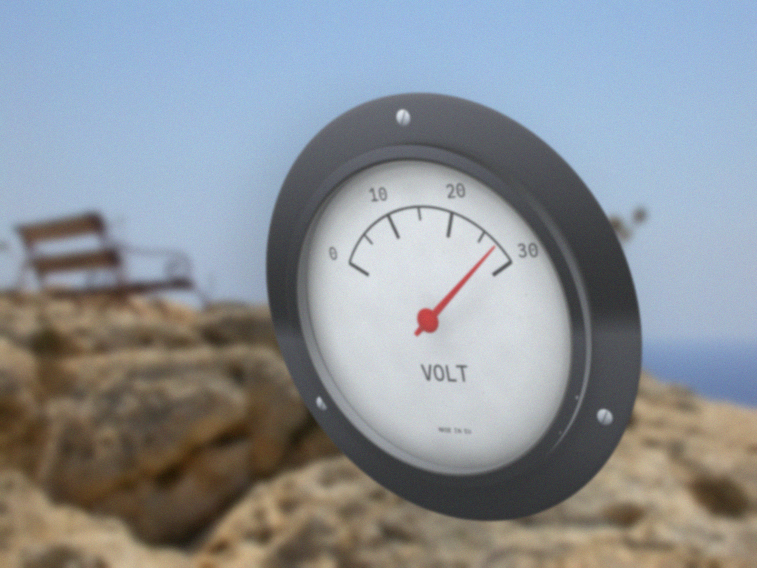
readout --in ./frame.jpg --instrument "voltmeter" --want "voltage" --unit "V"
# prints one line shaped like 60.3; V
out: 27.5; V
